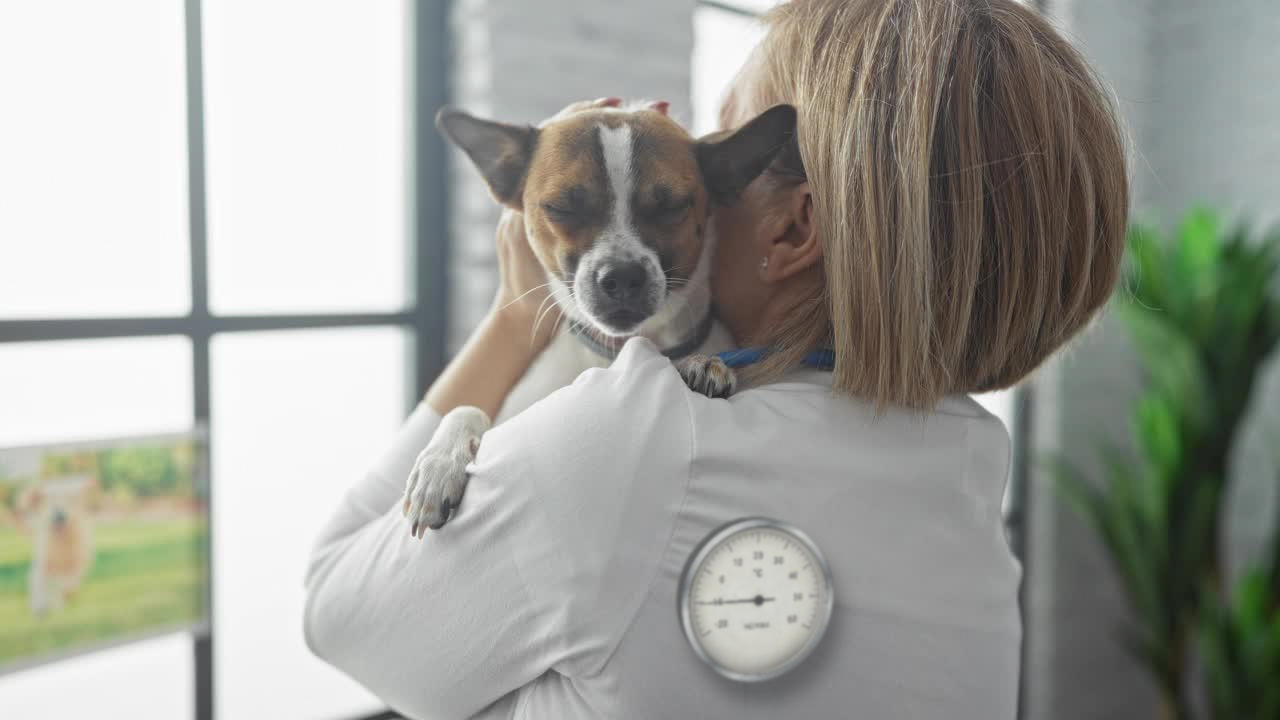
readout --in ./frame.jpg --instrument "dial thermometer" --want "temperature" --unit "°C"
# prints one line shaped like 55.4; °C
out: -10; °C
